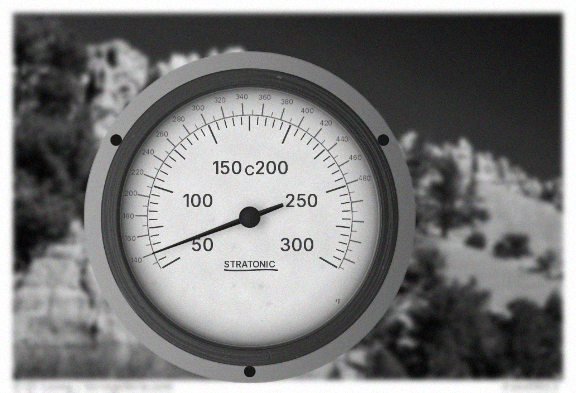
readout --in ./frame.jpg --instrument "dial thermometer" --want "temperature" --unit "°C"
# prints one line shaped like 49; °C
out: 60; °C
